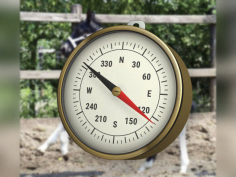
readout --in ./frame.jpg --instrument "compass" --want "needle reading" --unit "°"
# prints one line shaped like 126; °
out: 125; °
